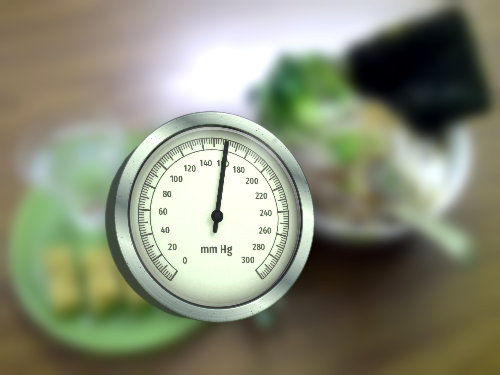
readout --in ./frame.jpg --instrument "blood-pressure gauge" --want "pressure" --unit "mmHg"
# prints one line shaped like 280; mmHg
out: 160; mmHg
